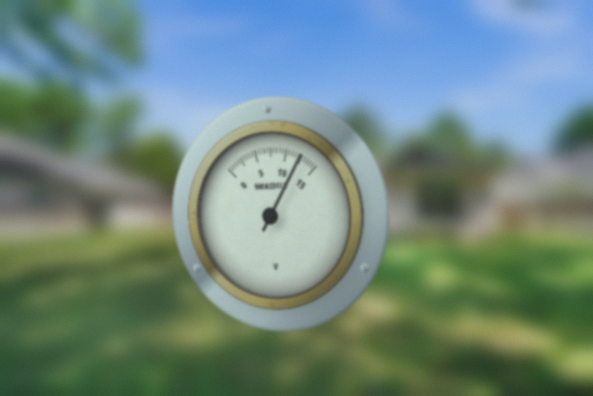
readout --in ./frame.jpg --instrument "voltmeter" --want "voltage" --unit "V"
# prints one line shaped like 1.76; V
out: 12.5; V
